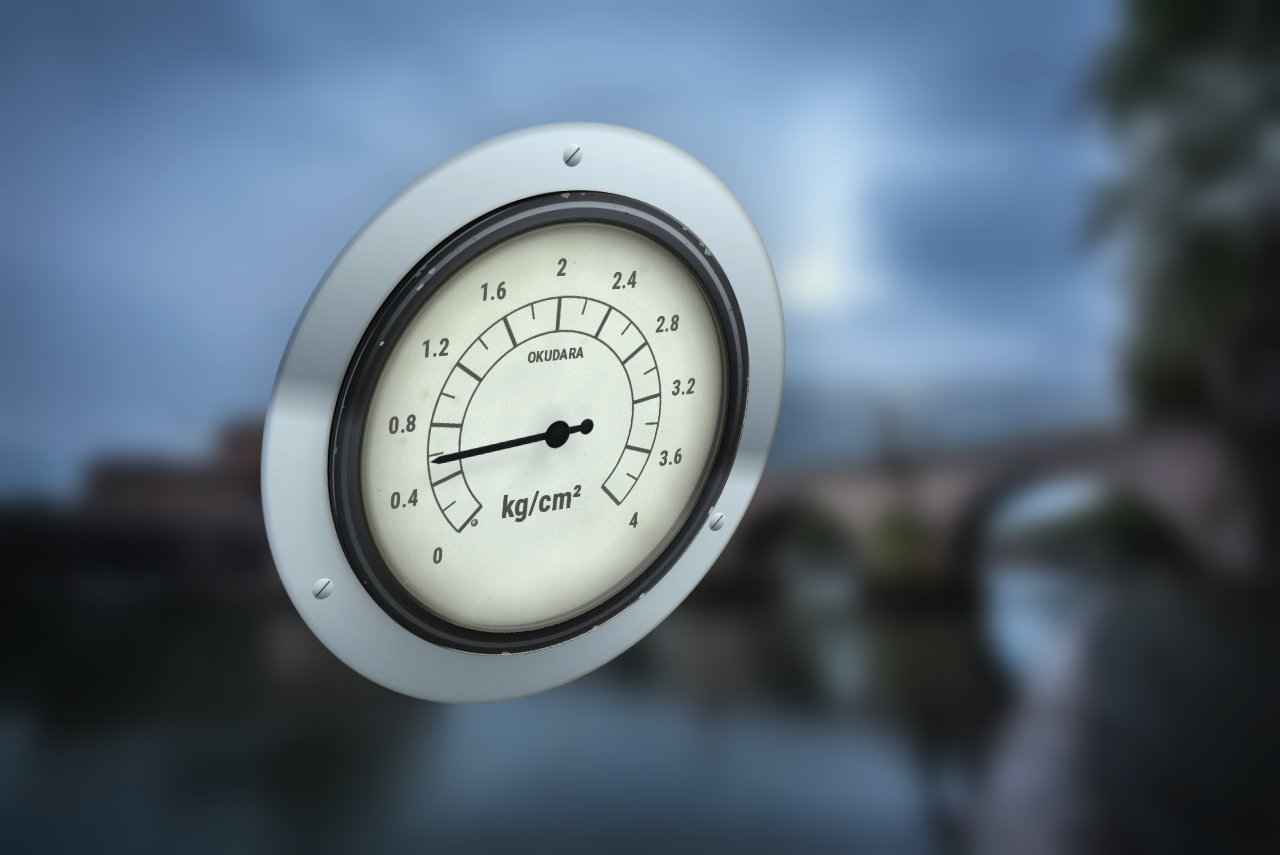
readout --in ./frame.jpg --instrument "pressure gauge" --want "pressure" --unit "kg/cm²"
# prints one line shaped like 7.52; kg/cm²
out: 0.6; kg/cm²
